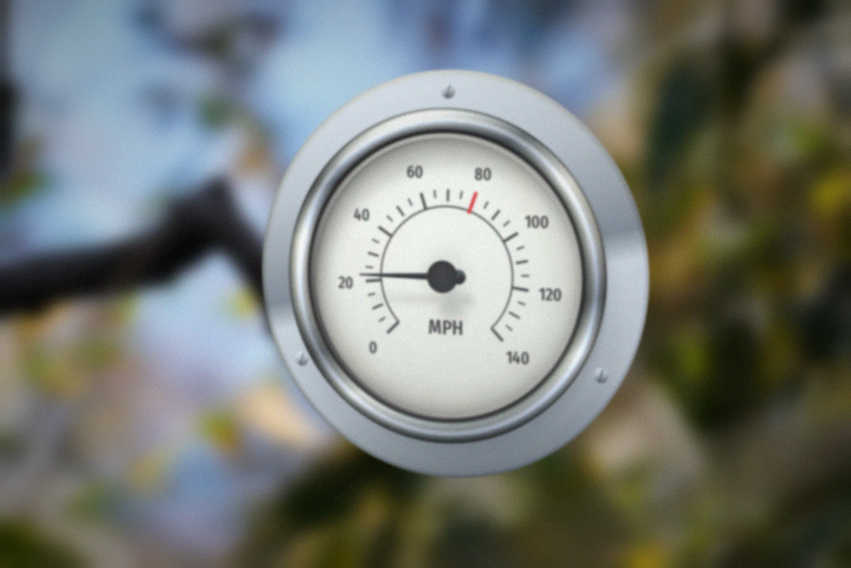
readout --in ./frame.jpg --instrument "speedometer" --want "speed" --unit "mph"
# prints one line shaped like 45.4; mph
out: 22.5; mph
